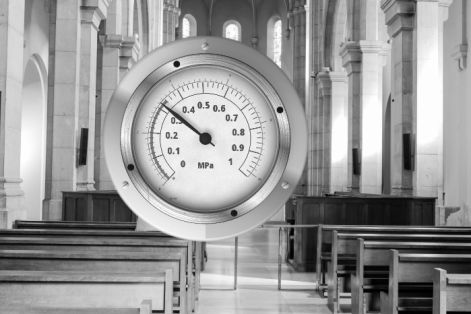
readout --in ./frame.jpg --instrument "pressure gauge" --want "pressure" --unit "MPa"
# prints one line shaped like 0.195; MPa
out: 0.32; MPa
